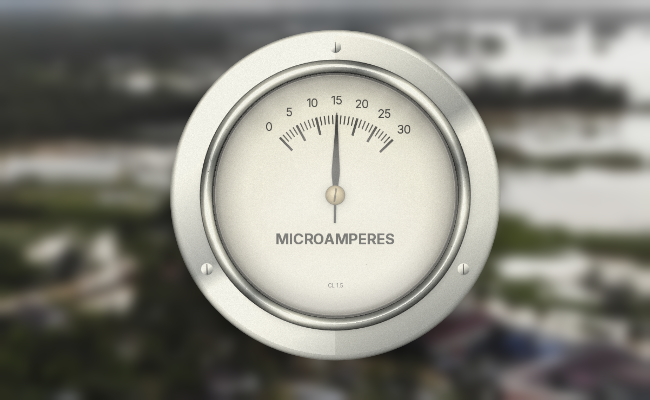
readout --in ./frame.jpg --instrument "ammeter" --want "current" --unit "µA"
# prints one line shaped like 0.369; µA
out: 15; µA
